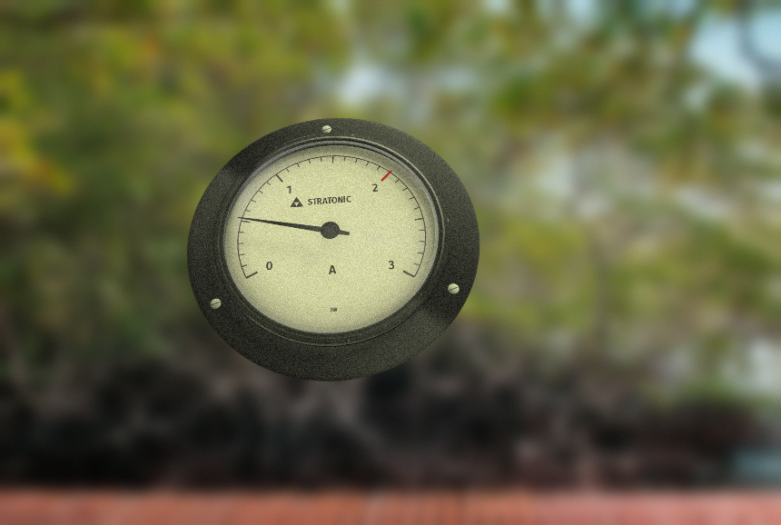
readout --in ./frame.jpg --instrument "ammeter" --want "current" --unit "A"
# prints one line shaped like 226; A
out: 0.5; A
